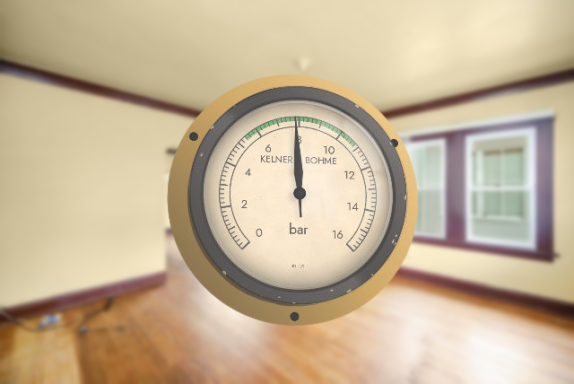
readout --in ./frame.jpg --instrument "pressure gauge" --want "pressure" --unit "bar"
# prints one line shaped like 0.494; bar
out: 7.8; bar
